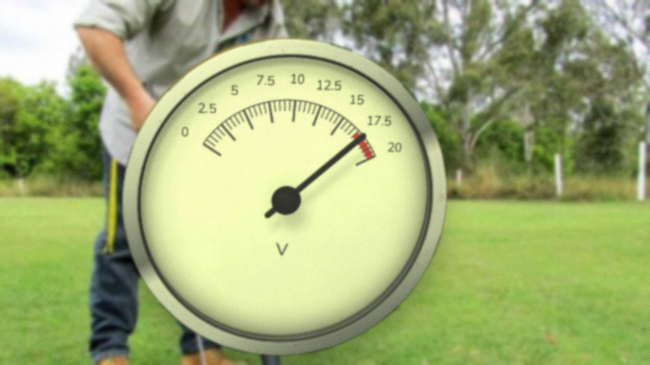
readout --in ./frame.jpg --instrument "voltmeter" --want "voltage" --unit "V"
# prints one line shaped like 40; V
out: 17.5; V
